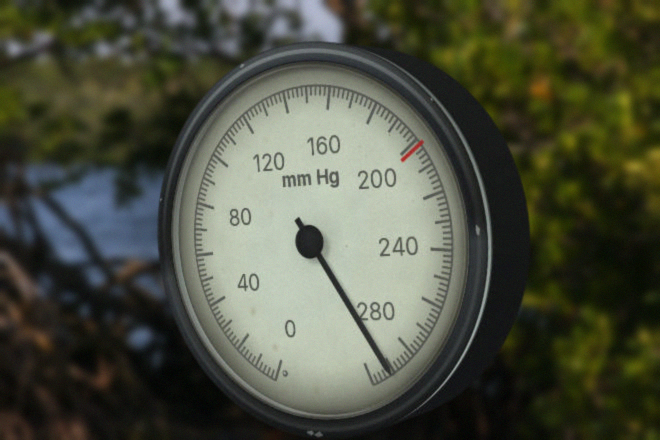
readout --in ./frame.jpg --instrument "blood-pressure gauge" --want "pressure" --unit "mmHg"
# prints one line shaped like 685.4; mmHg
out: 290; mmHg
